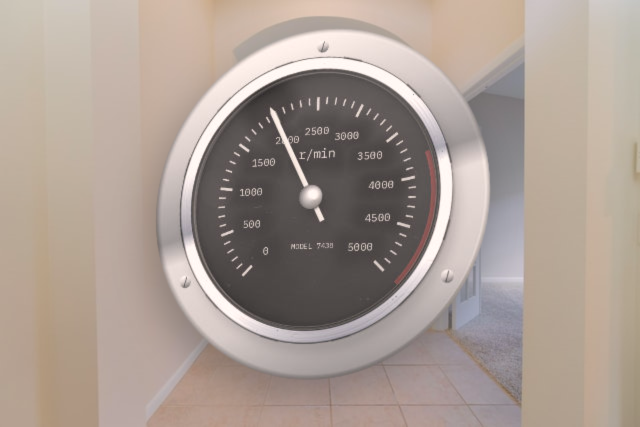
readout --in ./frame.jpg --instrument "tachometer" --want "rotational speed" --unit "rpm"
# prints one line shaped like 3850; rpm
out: 2000; rpm
